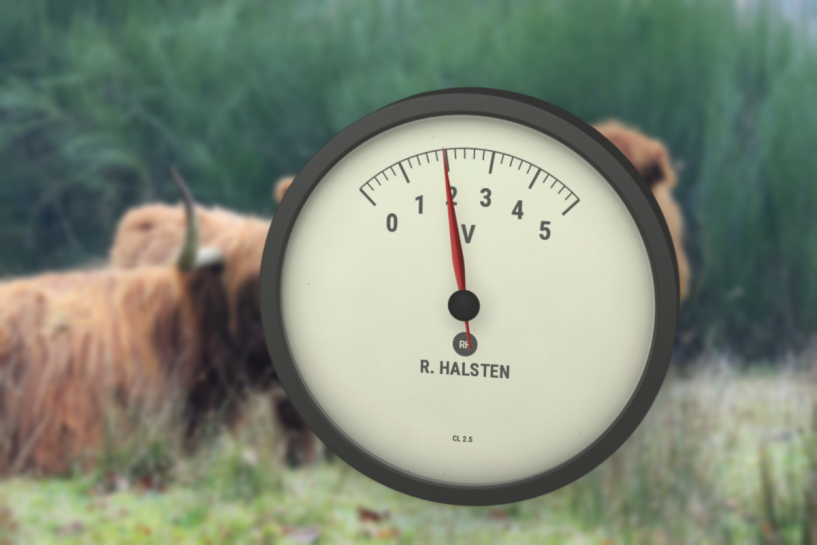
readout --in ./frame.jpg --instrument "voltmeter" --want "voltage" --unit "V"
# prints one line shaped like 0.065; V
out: 2; V
